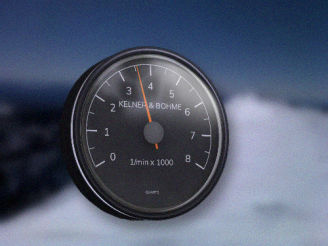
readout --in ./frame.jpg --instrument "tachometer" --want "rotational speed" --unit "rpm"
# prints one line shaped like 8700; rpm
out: 3500; rpm
